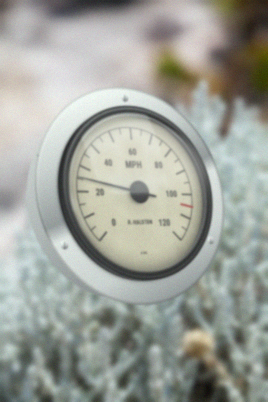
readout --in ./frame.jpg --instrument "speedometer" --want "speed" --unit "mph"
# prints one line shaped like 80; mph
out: 25; mph
